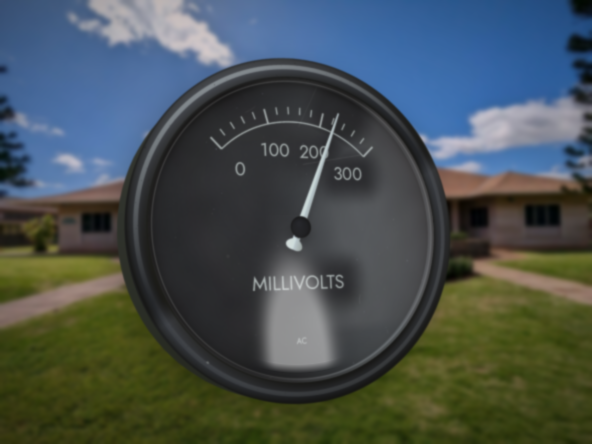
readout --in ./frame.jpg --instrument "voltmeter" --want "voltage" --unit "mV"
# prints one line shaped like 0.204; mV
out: 220; mV
